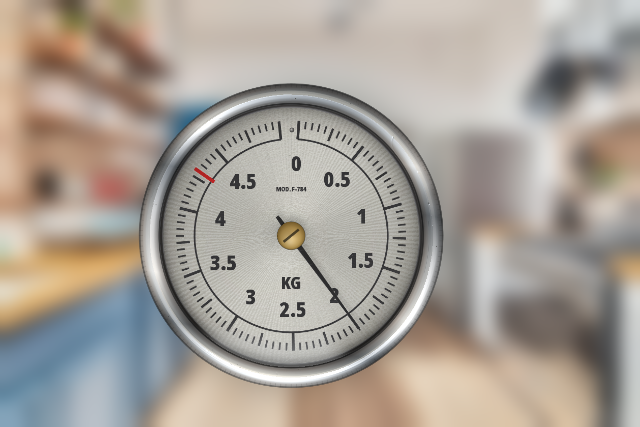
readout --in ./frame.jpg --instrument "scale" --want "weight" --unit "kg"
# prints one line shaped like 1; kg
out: 2; kg
